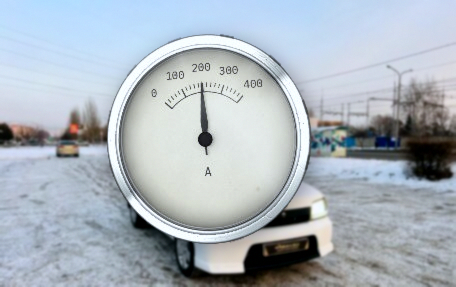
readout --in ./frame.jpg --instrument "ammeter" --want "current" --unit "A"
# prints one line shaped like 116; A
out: 200; A
